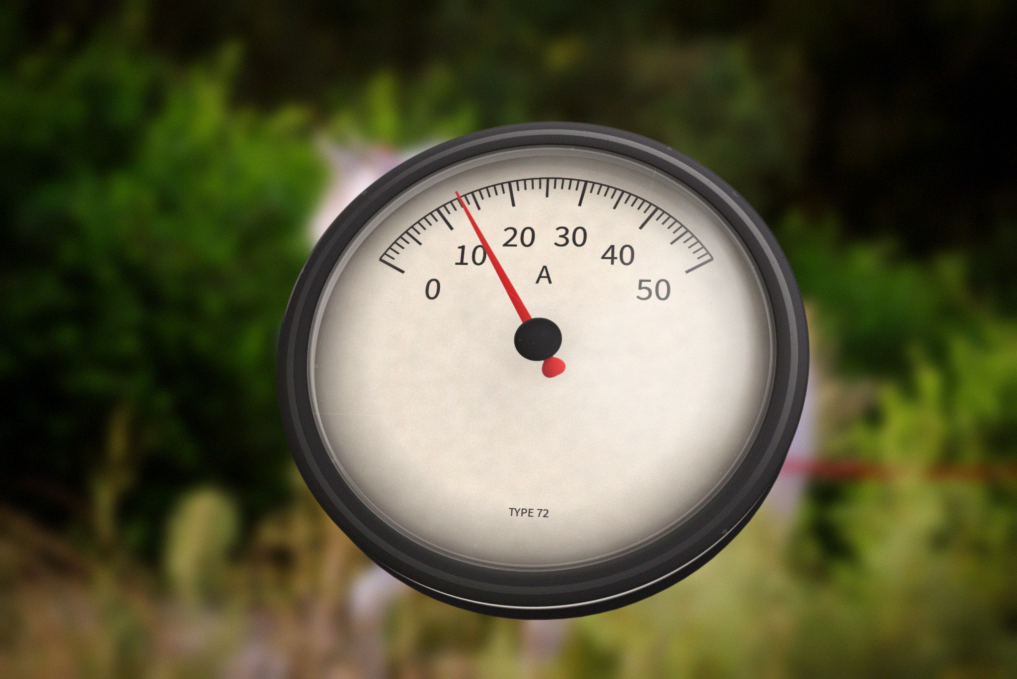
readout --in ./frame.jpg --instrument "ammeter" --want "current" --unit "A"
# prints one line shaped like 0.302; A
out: 13; A
